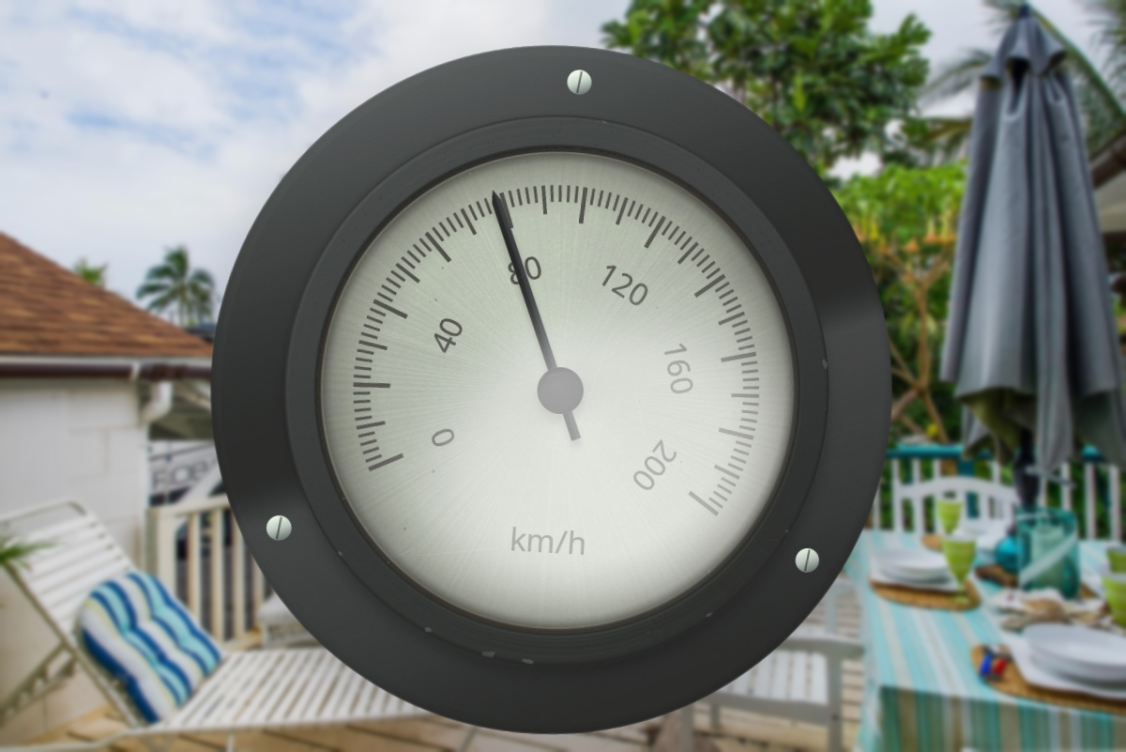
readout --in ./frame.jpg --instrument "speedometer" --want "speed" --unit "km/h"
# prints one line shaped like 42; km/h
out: 78; km/h
